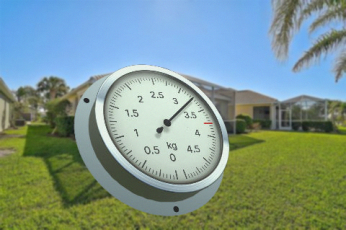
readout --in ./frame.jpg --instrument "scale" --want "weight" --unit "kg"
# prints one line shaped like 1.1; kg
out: 3.25; kg
